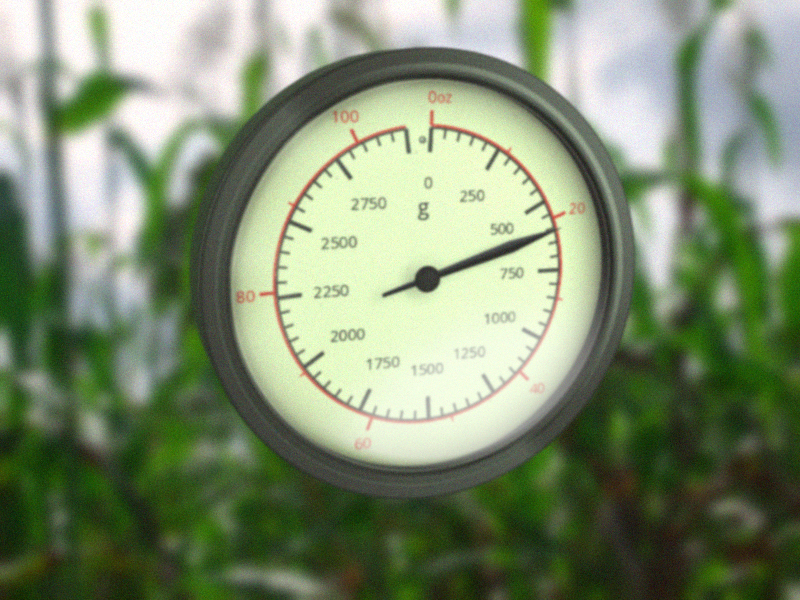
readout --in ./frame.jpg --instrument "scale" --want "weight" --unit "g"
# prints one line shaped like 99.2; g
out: 600; g
